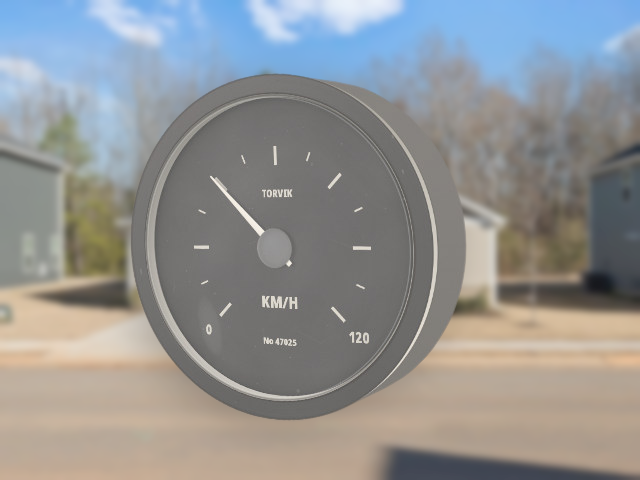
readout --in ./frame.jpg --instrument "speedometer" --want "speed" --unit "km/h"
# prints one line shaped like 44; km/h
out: 40; km/h
